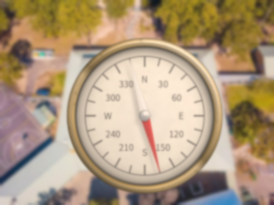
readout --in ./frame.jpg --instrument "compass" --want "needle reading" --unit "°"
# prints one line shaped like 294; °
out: 165; °
